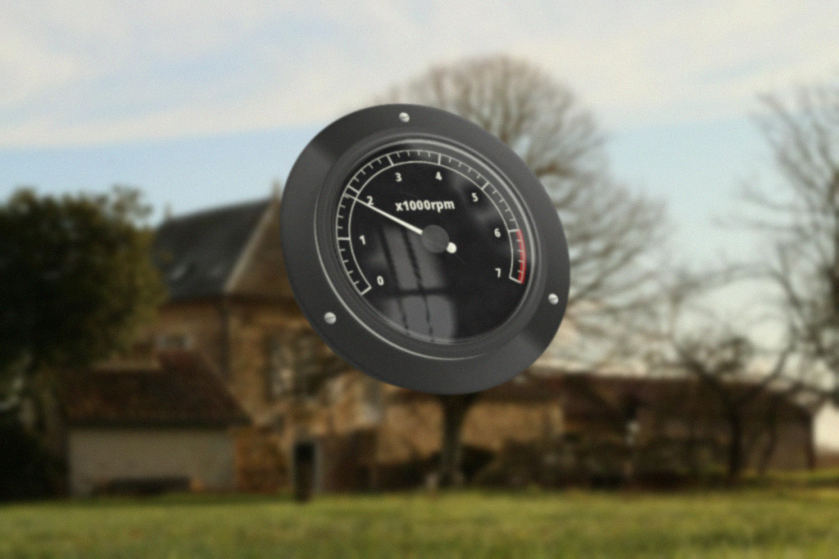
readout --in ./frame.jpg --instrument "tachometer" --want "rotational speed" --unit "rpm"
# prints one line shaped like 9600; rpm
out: 1800; rpm
